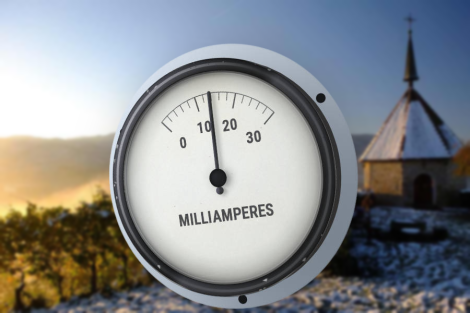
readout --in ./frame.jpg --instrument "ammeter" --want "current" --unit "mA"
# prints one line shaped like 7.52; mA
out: 14; mA
